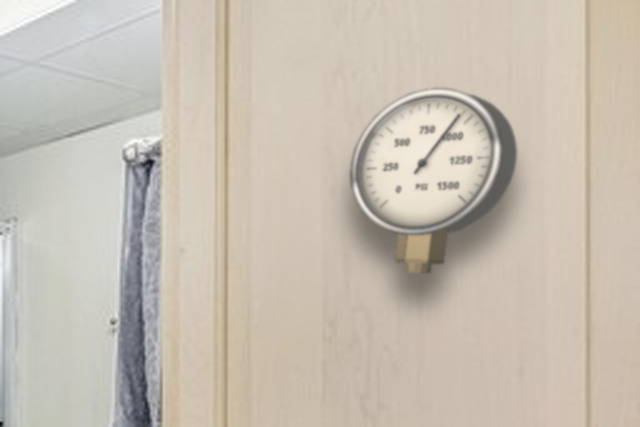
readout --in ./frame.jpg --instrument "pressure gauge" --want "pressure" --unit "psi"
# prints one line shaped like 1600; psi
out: 950; psi
